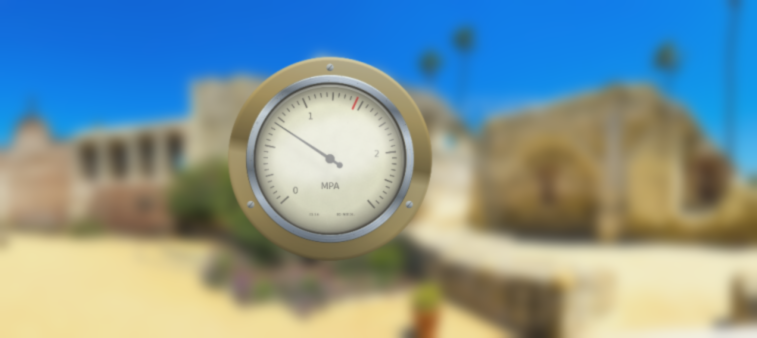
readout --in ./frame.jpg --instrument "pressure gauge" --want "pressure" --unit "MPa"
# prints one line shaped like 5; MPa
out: 0.7; MPa
